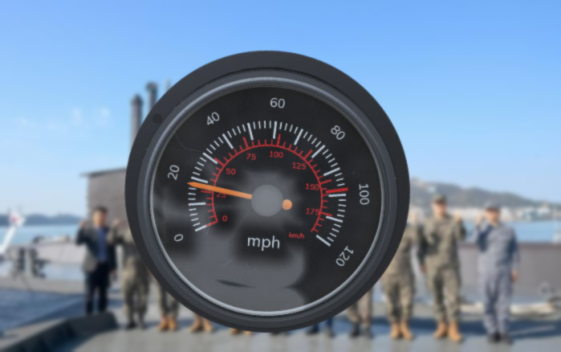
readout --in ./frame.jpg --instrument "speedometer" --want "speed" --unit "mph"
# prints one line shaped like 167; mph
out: 18; mph
